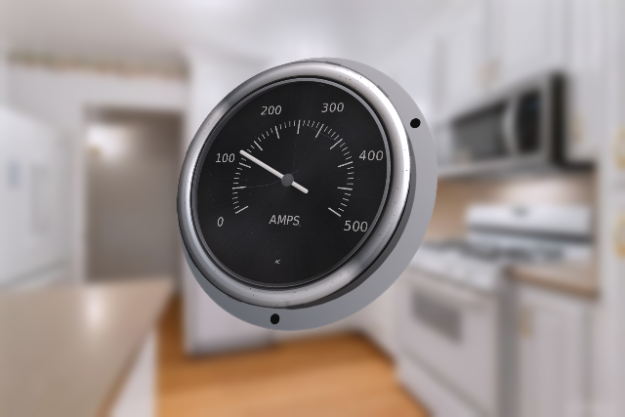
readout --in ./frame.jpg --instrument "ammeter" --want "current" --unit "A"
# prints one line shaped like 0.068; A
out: 120; A
